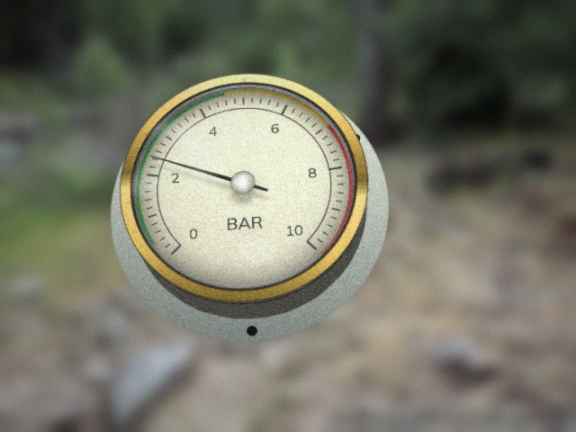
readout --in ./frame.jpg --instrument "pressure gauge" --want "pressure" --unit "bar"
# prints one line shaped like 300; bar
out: 2.4; bar
